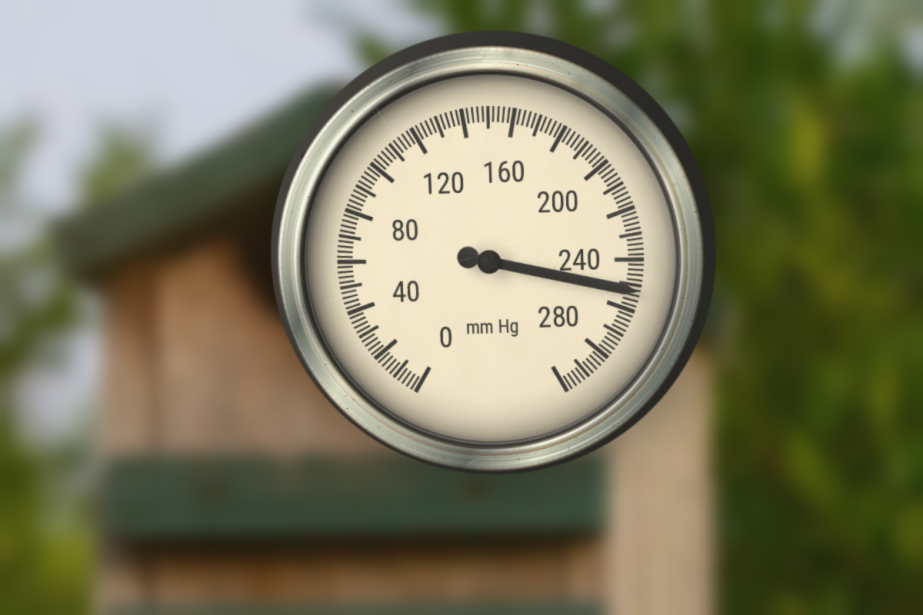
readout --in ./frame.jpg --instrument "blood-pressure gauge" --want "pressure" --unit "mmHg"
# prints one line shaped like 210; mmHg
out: 252; mmHg
